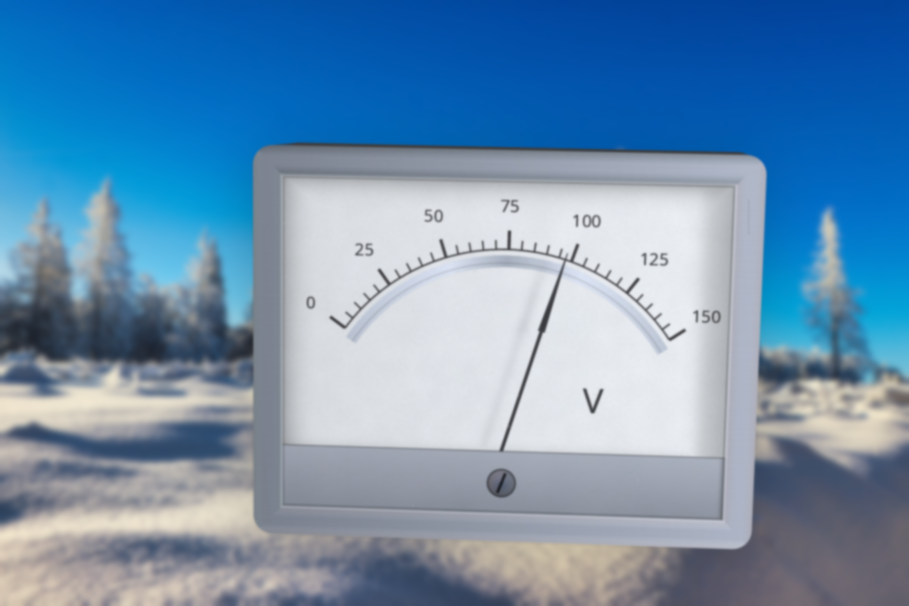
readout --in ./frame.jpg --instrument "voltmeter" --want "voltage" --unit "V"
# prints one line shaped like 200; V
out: 97.5; V
